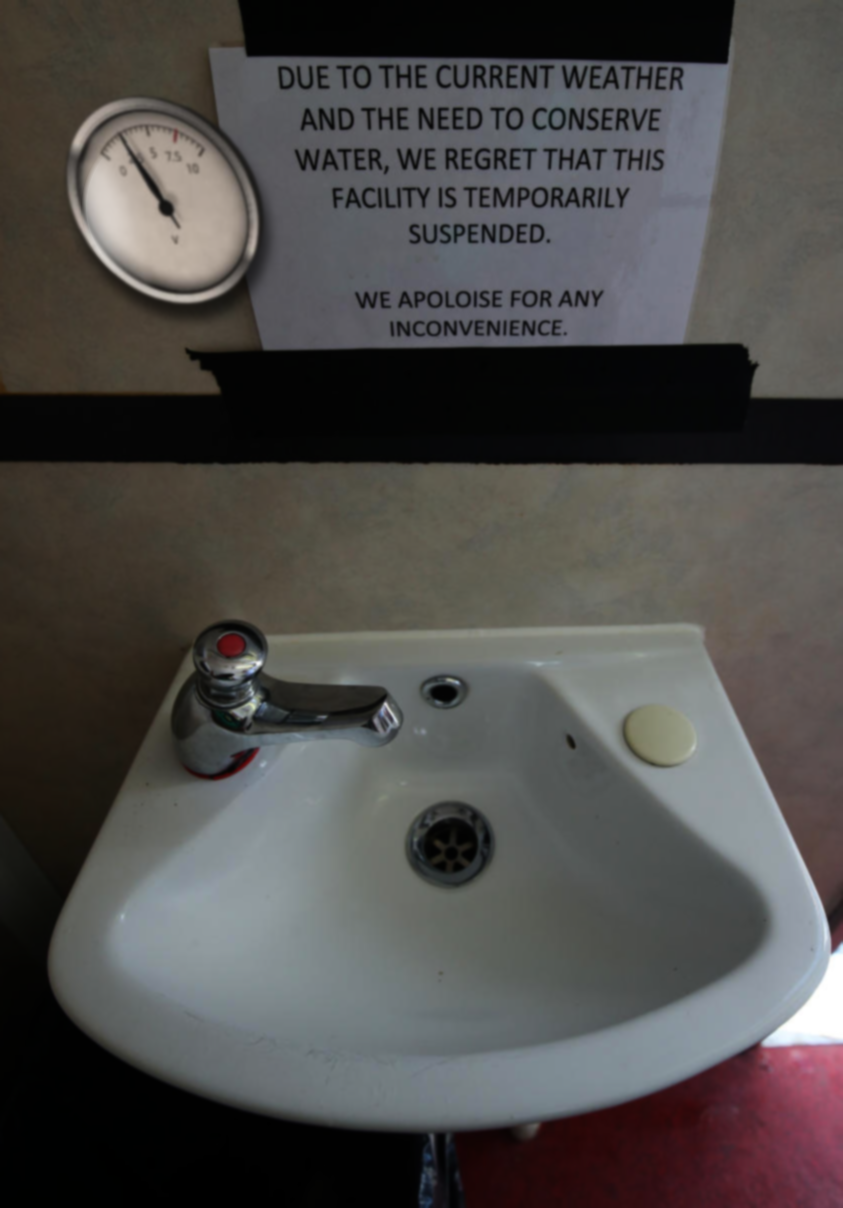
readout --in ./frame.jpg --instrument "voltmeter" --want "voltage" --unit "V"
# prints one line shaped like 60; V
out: 2.5; V
